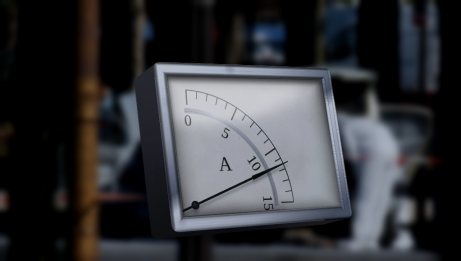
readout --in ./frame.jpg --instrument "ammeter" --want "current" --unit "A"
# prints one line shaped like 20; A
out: 11.5; A
